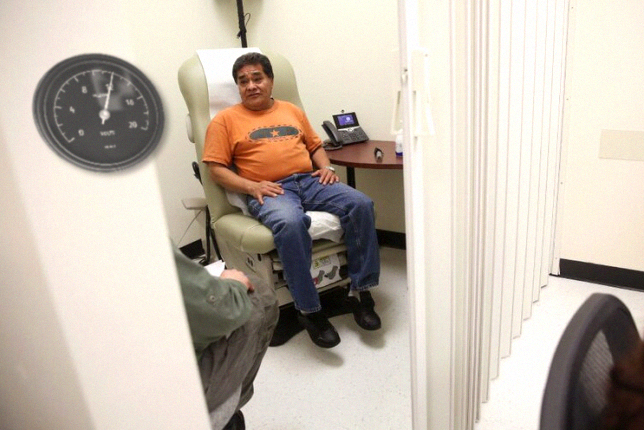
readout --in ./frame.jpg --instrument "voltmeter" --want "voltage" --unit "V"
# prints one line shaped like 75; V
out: 12; V
